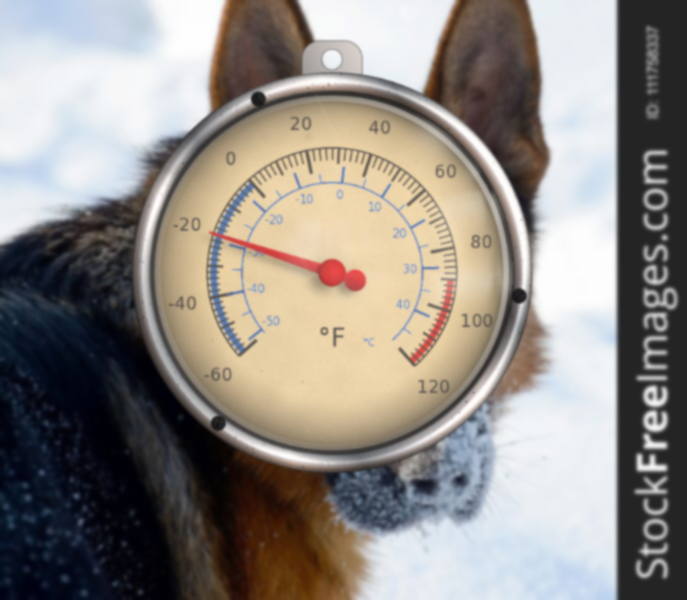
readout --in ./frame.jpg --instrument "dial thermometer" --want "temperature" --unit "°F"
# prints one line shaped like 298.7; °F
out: -20; °F
